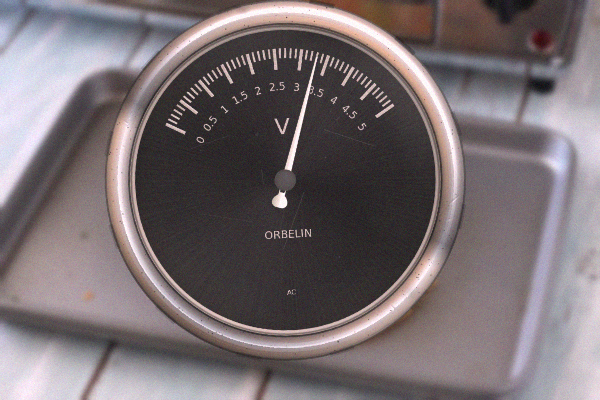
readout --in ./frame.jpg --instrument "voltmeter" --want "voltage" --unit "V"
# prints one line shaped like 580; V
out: 3.3; V
